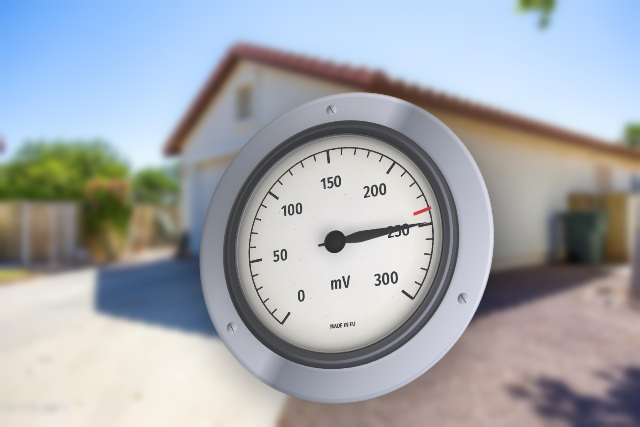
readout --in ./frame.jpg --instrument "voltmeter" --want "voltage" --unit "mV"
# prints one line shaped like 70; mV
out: 250; mV
